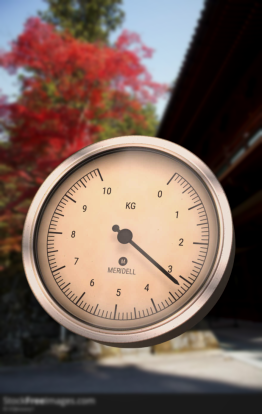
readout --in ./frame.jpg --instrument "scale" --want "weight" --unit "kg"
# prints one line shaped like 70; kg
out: 3.2; kg
